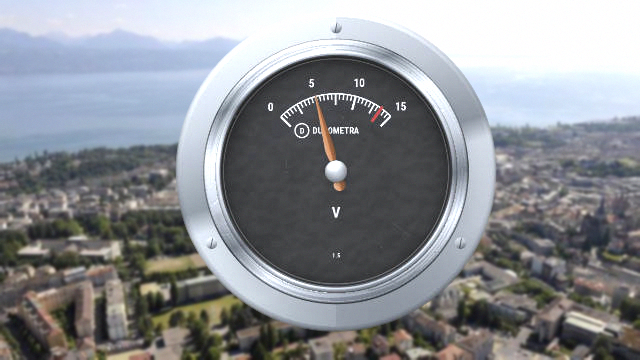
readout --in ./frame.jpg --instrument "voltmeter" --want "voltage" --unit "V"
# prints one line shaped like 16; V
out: 5; V
